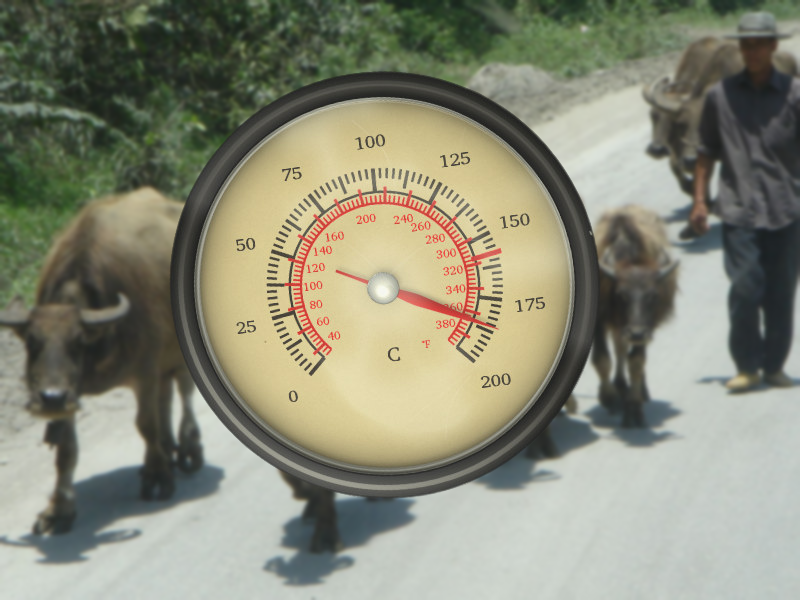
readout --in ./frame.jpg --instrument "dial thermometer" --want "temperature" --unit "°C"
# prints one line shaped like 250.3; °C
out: 185; °C
